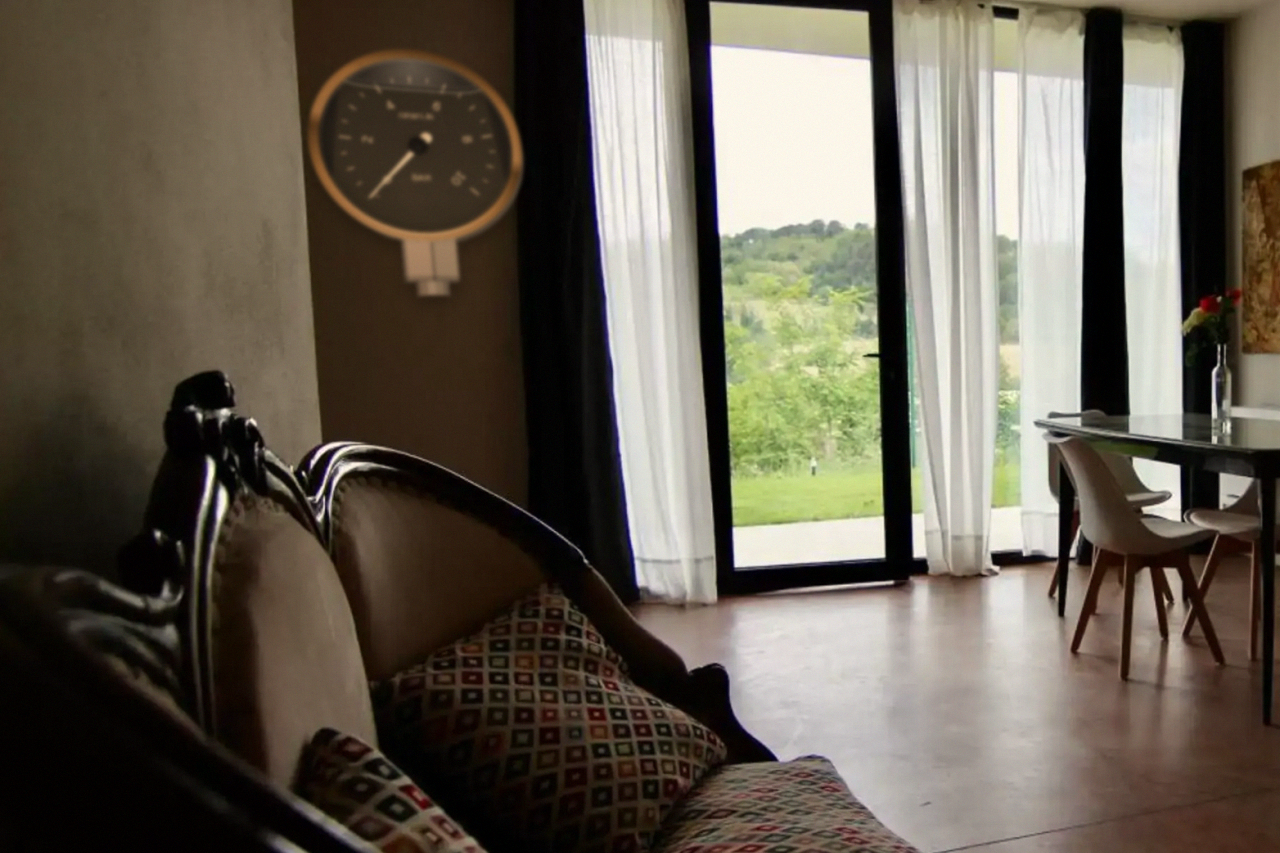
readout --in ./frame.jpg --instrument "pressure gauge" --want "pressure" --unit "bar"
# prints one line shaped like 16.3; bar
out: 0; bar
